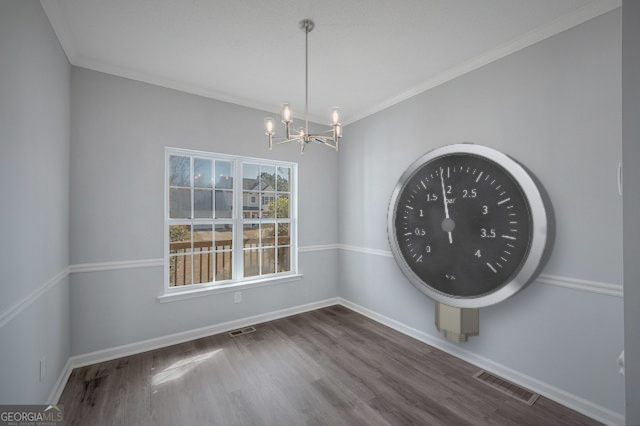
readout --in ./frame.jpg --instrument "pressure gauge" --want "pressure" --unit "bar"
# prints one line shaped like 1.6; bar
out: 1.9; bar
